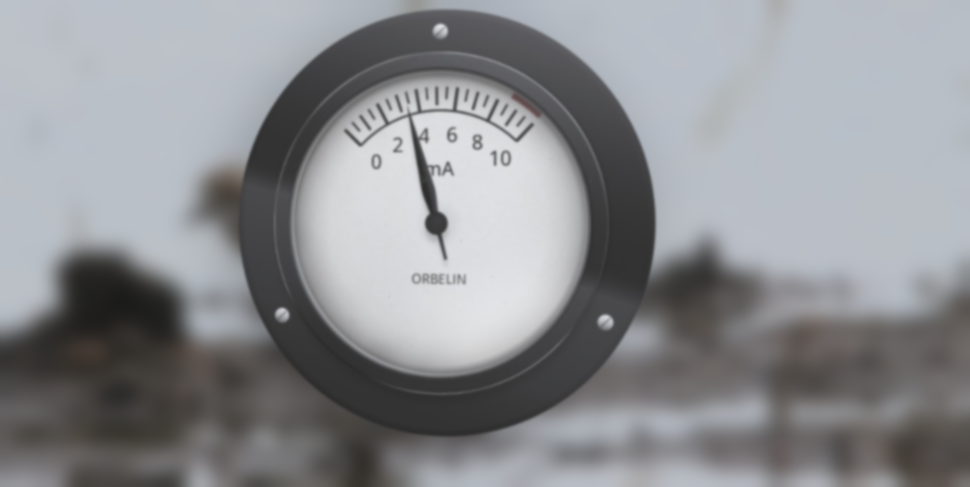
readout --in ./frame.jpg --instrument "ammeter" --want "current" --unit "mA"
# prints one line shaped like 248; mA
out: 3.5; mA
